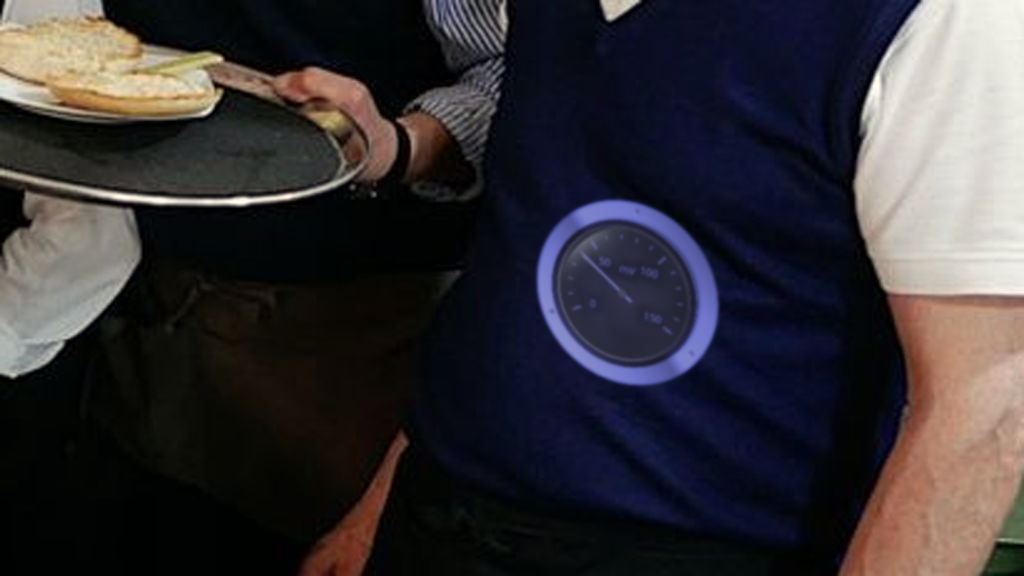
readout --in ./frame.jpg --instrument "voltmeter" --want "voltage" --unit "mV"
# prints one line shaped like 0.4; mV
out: 40; mV
